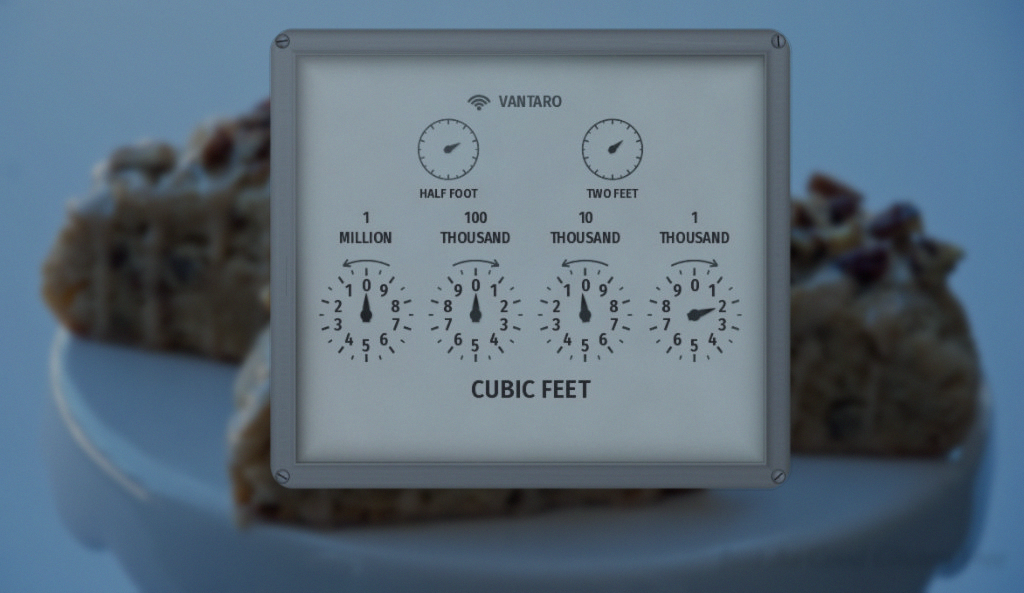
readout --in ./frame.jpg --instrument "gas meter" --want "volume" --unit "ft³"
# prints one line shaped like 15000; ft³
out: 200; ft³
